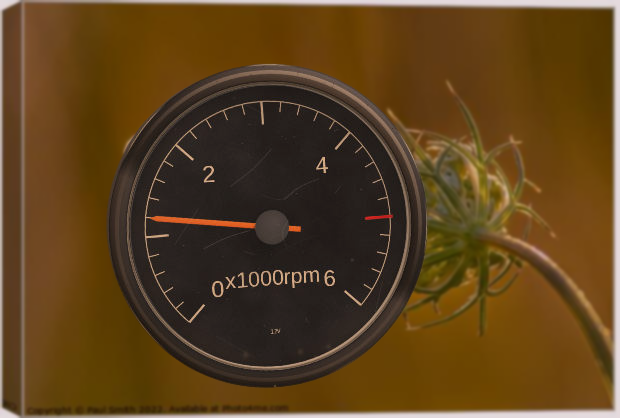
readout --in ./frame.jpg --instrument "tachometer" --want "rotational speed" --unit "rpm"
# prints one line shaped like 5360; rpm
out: 1200; rpm
